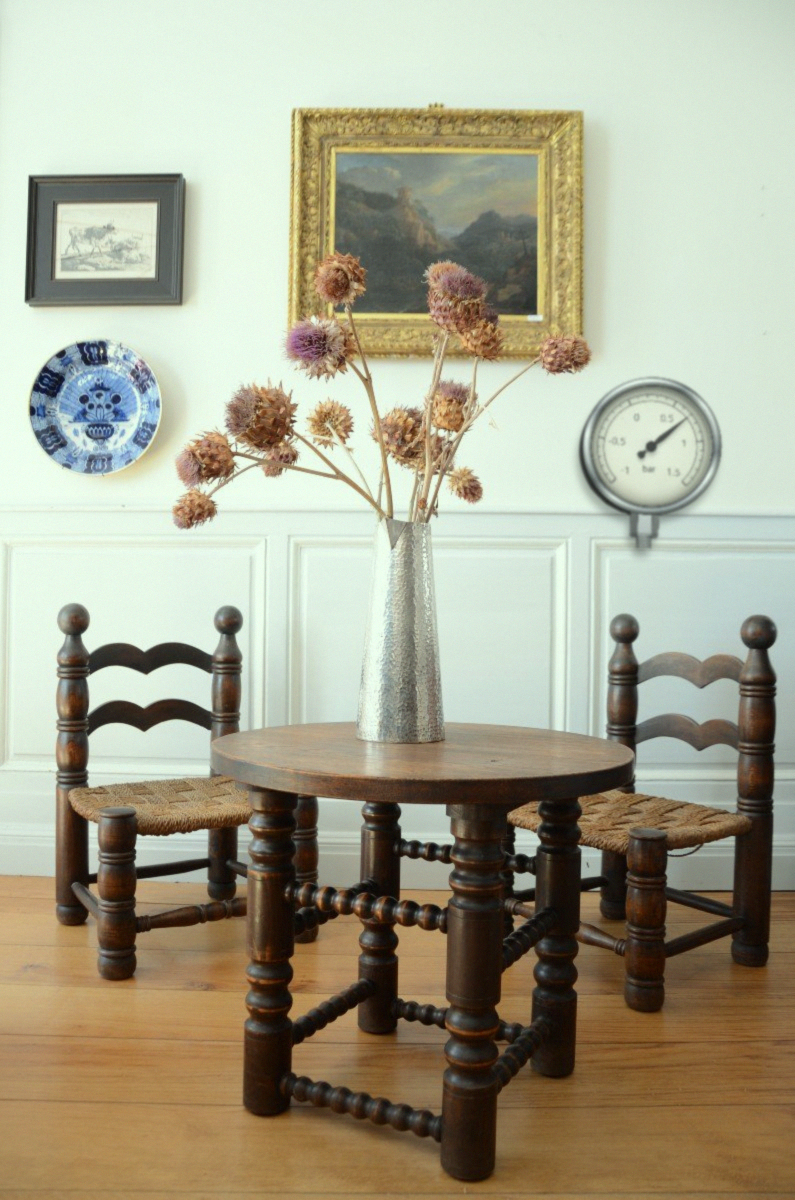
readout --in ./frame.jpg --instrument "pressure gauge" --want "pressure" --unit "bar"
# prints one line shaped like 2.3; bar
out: 0.7; bar
